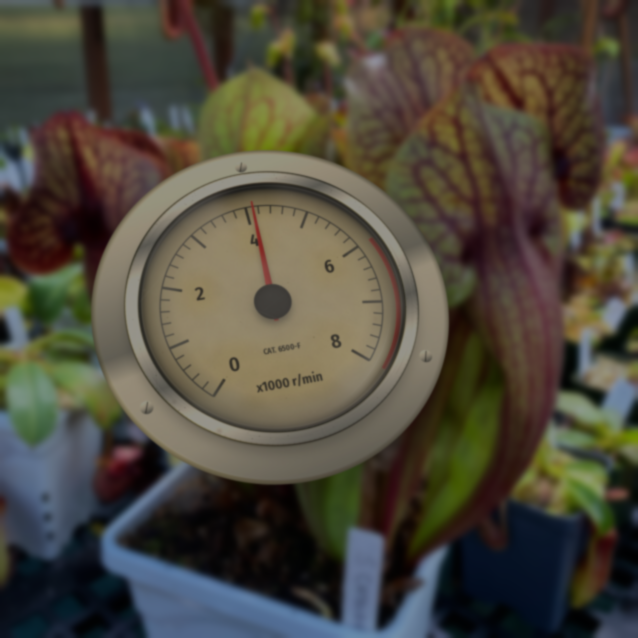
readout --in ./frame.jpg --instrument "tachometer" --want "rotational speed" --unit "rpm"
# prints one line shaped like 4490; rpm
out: 4100; rpm
